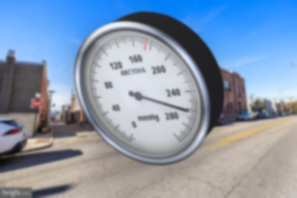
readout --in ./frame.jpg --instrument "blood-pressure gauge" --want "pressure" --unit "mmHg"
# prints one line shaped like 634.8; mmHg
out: 260; mmHg
